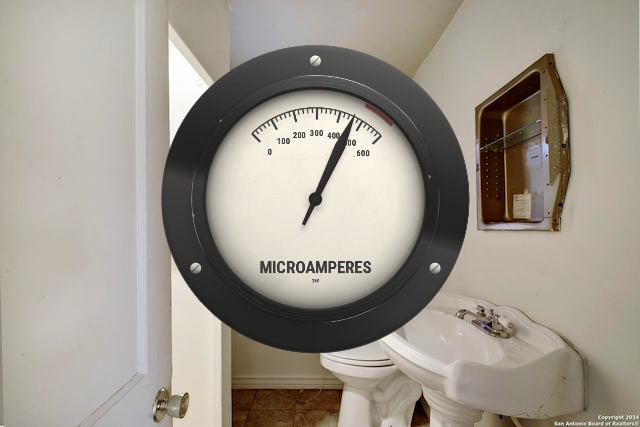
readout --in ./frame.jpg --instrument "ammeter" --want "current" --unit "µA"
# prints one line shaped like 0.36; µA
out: 460; µA
